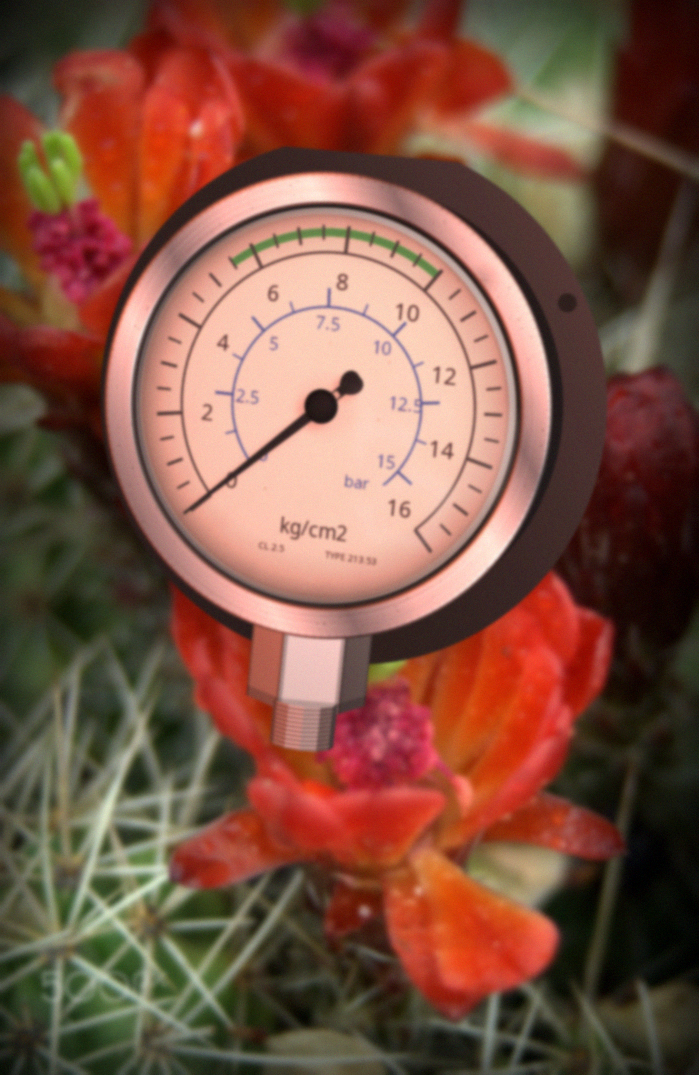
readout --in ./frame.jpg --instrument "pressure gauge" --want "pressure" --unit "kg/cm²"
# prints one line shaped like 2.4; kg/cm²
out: 0; kg/cm²
